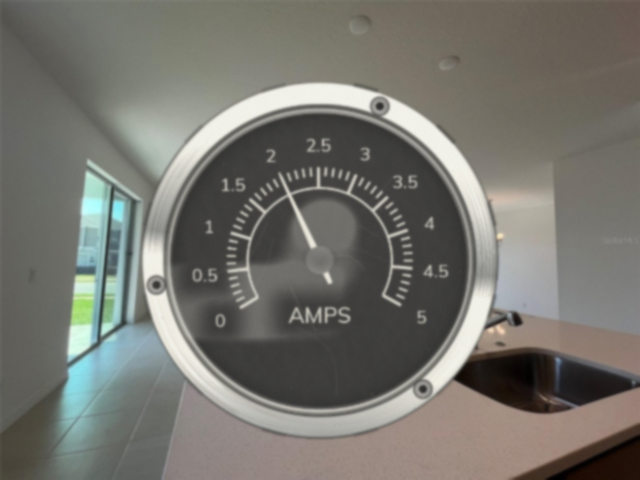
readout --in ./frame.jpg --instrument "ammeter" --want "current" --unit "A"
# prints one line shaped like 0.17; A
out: 2; A
